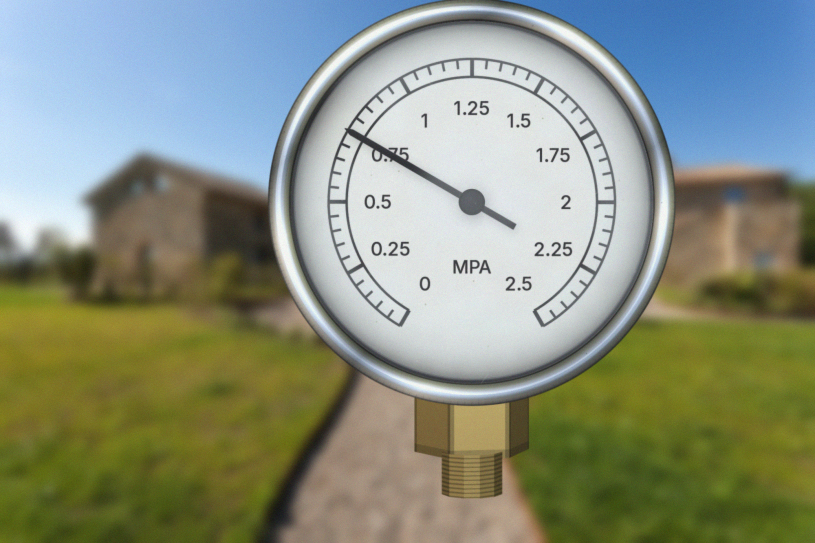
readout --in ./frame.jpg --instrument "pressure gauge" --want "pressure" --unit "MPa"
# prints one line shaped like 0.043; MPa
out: 0.75; MPa
